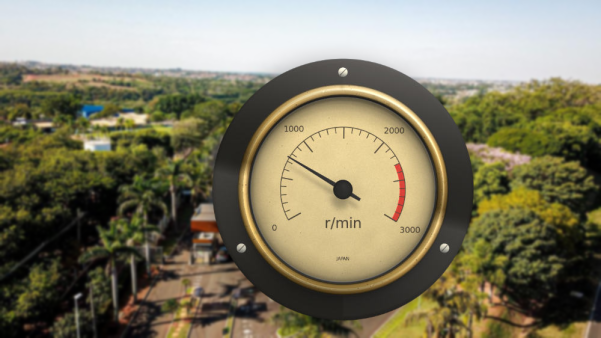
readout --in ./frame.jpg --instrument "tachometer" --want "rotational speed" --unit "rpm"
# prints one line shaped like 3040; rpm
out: 750; rpm
